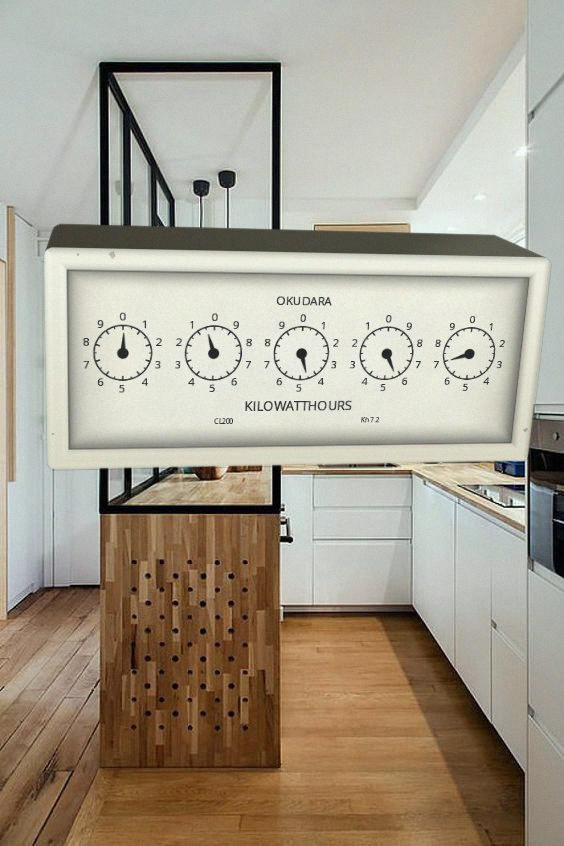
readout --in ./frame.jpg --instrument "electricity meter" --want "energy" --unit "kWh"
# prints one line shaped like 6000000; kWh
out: 457; kWh
